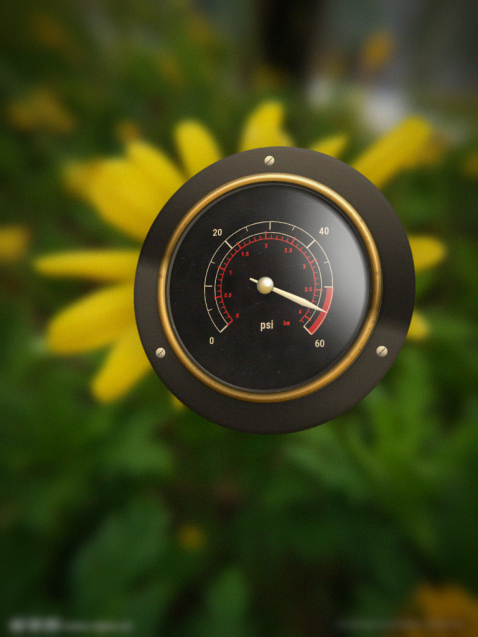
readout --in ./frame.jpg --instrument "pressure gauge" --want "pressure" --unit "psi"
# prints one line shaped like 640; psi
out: 55; psi
